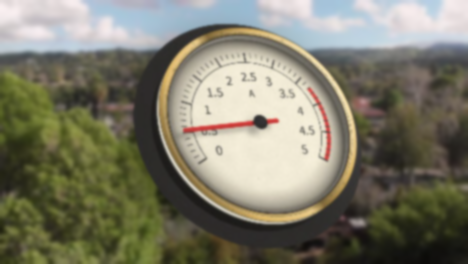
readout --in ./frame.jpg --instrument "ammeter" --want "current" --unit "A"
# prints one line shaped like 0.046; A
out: 0.5; A
